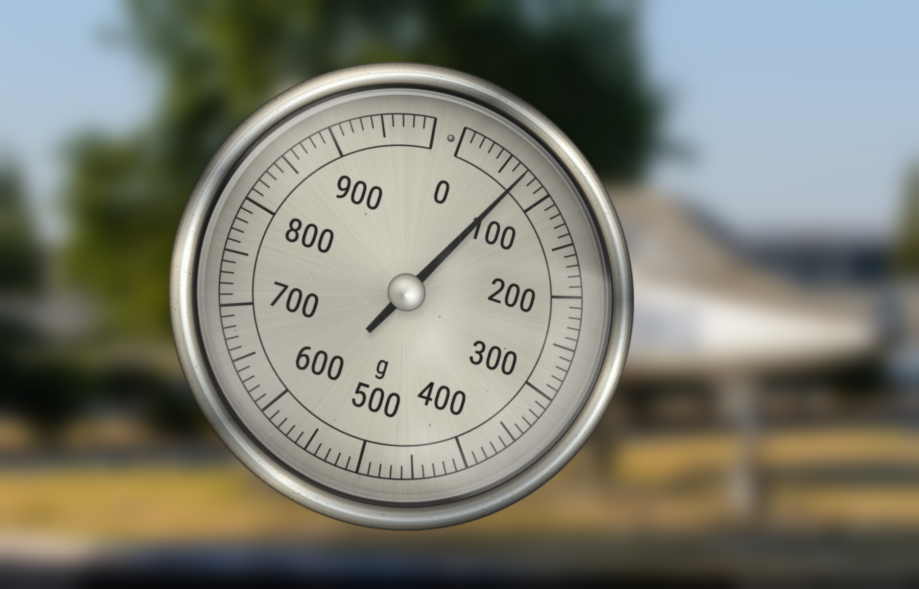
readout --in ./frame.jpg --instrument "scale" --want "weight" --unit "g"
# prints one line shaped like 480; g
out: 70; g
